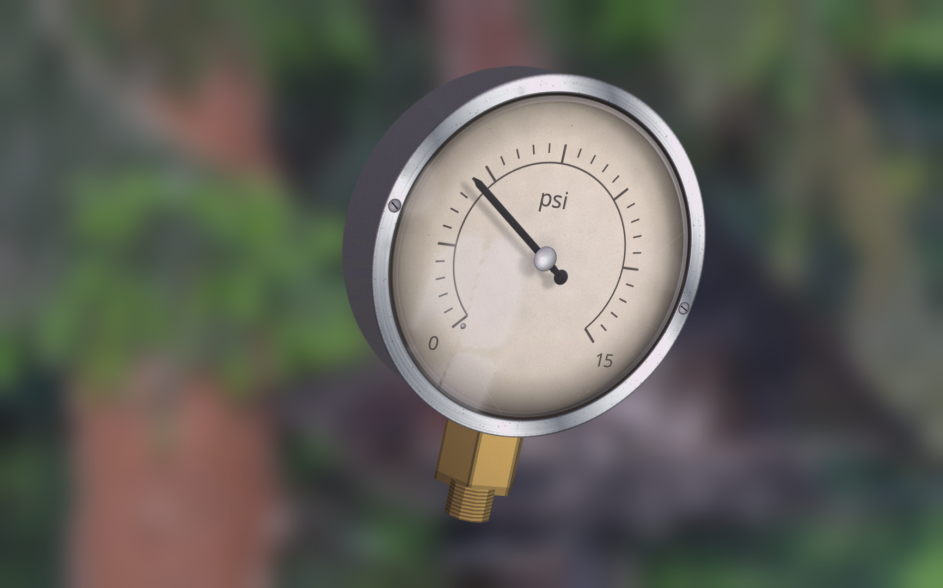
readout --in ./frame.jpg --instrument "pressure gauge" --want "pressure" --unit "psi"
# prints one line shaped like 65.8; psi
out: 4.5; psi
